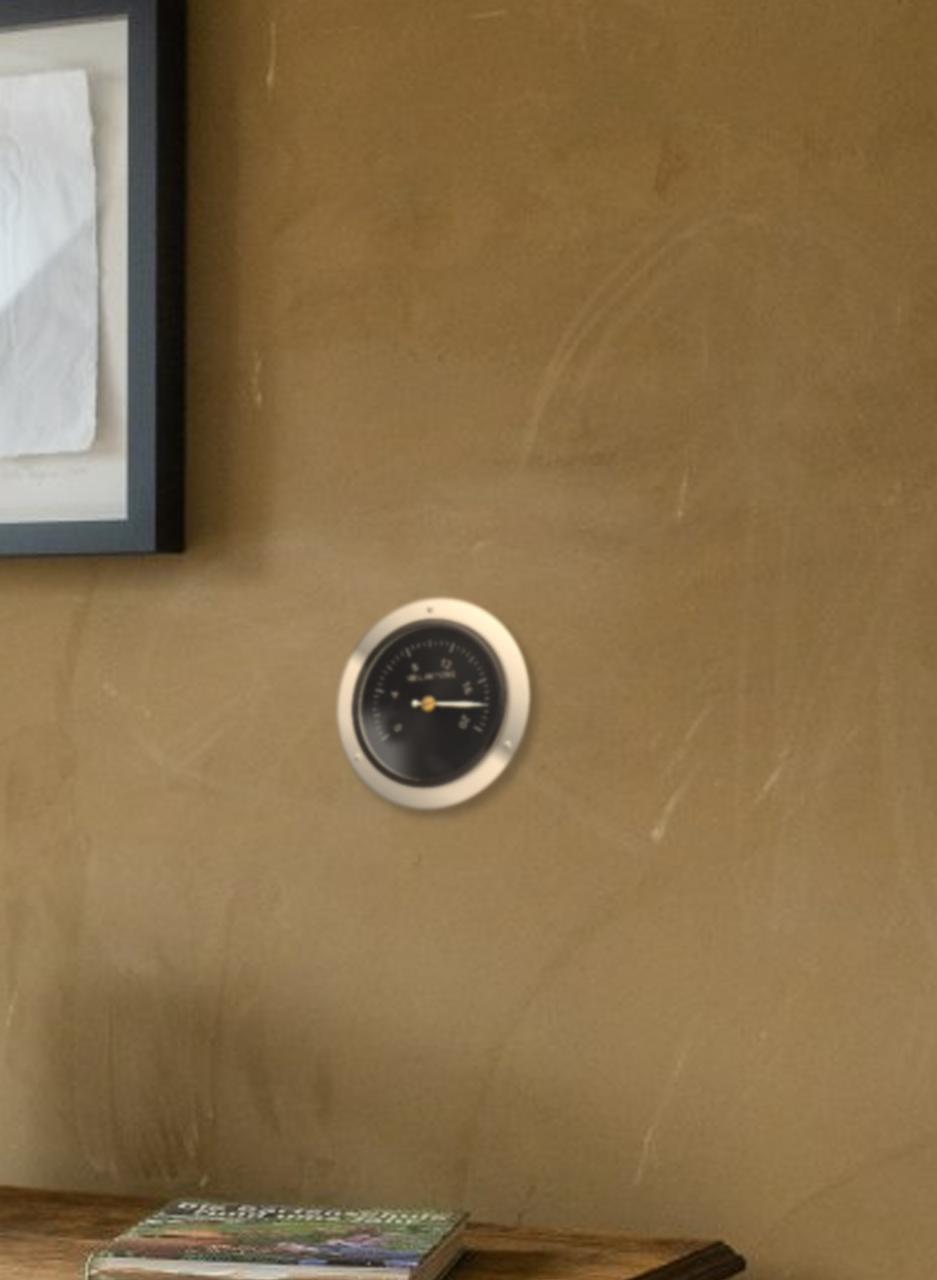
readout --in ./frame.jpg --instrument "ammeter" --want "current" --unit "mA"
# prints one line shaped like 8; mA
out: 18; mA
